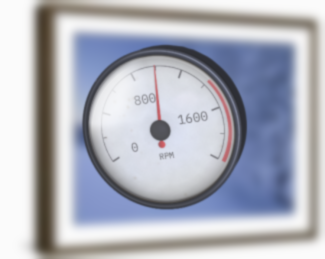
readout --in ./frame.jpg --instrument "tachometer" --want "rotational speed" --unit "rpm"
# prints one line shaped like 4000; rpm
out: 1000; rpm
